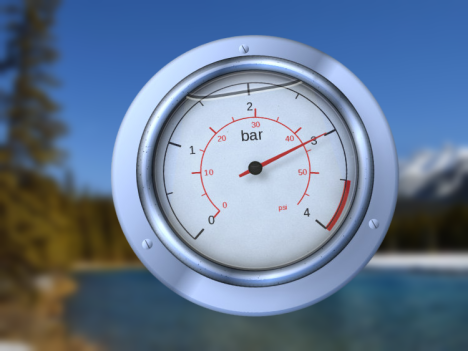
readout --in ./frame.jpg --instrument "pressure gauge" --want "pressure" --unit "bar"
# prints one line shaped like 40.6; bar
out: 3; bar
